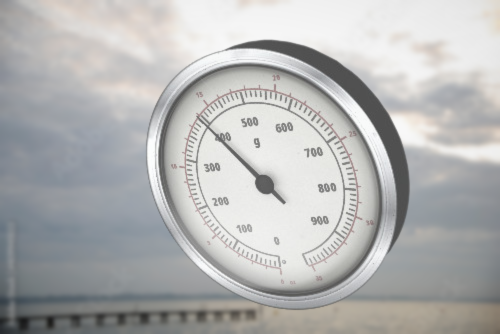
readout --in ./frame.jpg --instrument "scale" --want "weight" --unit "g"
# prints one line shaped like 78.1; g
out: 400; g
